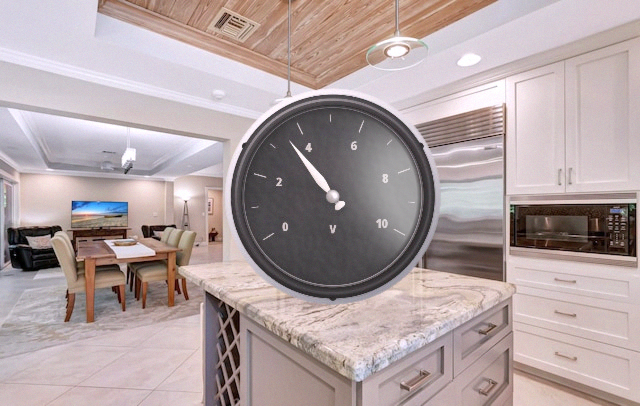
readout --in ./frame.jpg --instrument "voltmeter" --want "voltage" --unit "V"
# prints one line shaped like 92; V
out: 3.5; V
